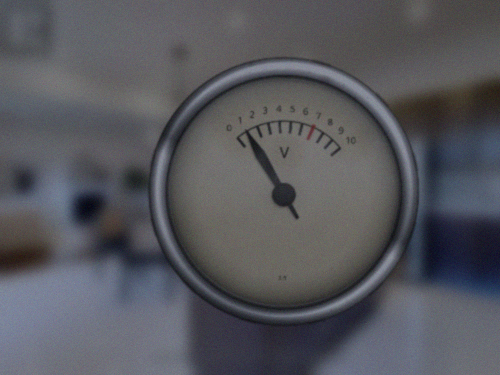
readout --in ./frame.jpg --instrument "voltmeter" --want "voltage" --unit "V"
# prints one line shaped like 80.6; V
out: 1; V
